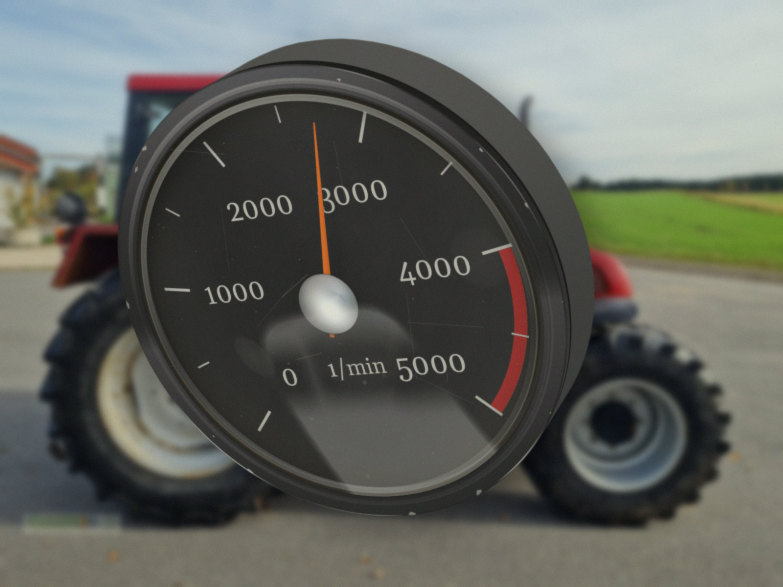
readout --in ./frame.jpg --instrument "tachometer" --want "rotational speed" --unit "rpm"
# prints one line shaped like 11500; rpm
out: 2750; rpm
